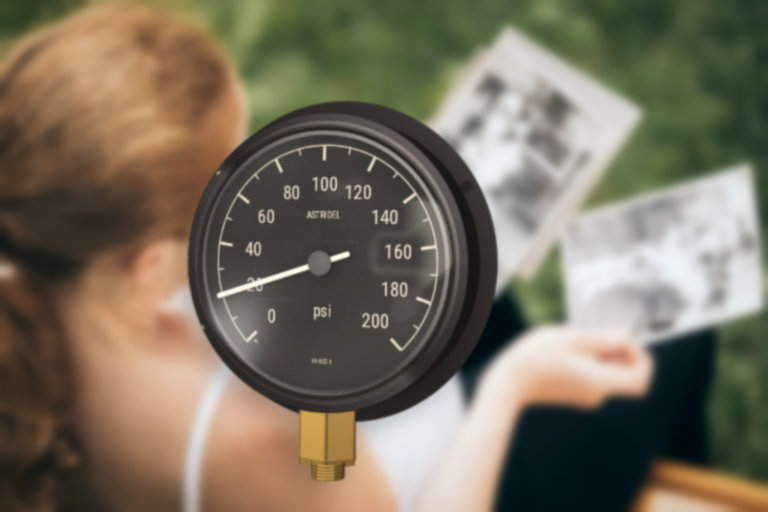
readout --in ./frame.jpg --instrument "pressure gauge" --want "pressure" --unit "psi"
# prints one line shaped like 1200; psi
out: 20; psi
